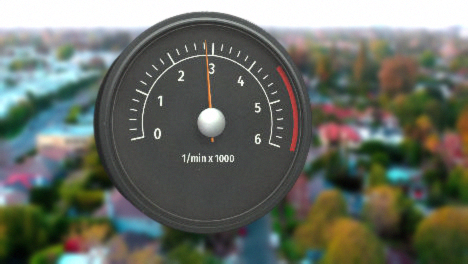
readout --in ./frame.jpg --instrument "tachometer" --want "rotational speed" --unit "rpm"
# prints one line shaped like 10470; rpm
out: 2800; rpm
